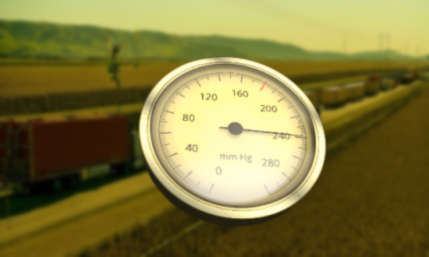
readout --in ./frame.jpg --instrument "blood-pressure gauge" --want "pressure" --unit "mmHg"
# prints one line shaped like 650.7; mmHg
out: 240; mmHg
